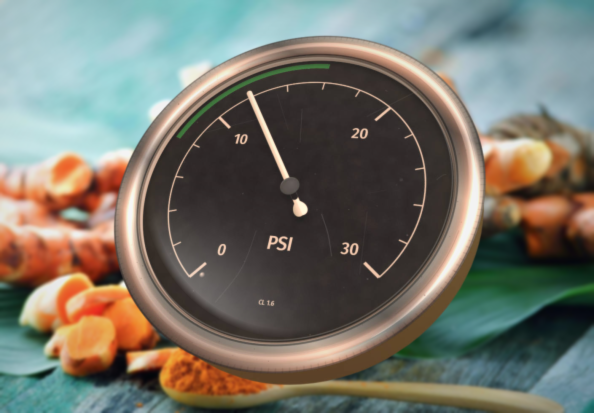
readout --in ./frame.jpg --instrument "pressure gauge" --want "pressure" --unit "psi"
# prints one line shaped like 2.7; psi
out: 12; psi
